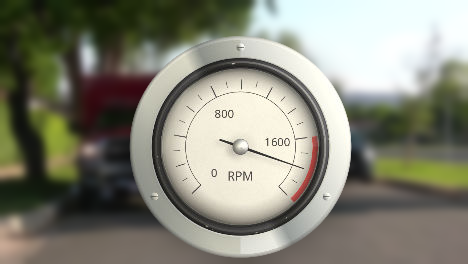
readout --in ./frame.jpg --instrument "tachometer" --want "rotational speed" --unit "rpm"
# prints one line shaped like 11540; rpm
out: 1800; rpm
